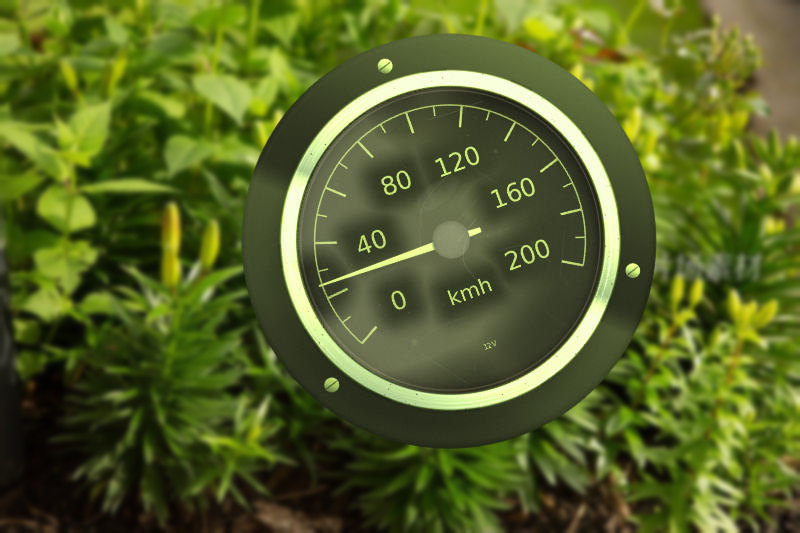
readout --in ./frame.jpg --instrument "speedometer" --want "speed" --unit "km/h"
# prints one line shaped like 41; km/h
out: 25; km/h
